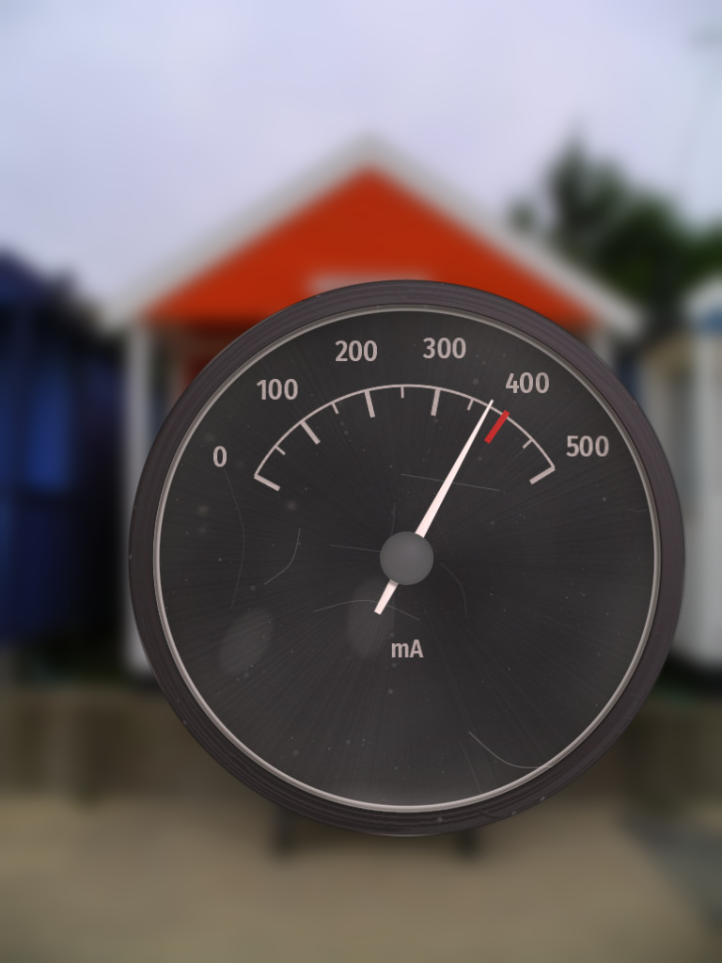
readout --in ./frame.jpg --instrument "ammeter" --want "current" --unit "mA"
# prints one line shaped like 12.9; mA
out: 375; mA
